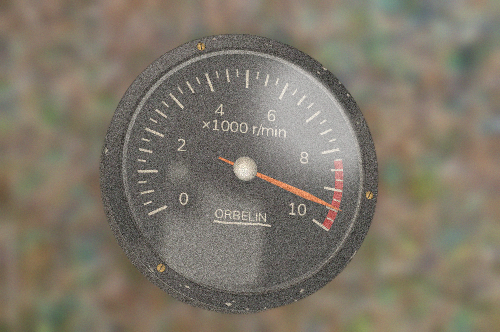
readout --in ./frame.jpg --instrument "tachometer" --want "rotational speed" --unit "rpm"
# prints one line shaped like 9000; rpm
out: 9500; rpm
